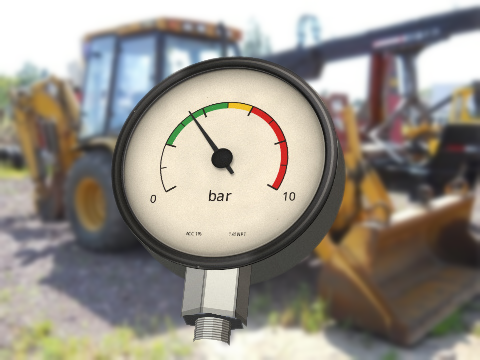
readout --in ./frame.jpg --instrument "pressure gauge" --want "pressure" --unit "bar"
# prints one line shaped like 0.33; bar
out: 3.5; bar
